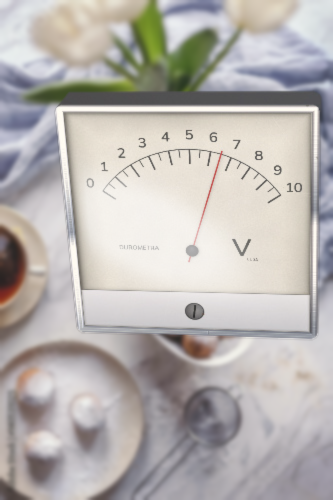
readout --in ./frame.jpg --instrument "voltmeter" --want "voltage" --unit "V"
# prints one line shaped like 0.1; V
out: 6.5; V
